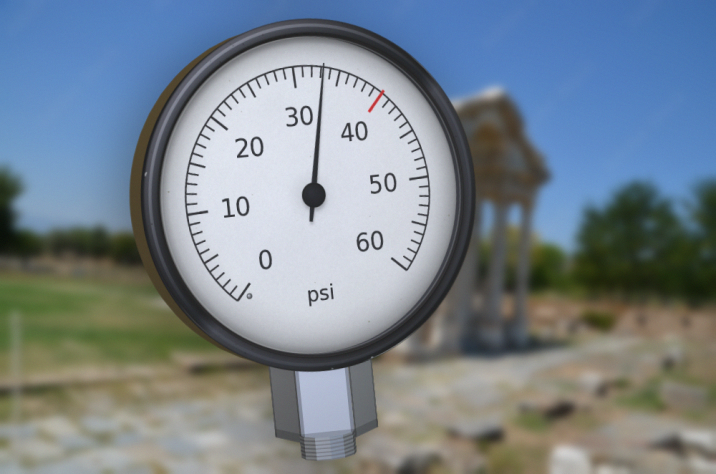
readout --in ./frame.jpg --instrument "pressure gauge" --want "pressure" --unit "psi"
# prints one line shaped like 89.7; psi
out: 33; psi
